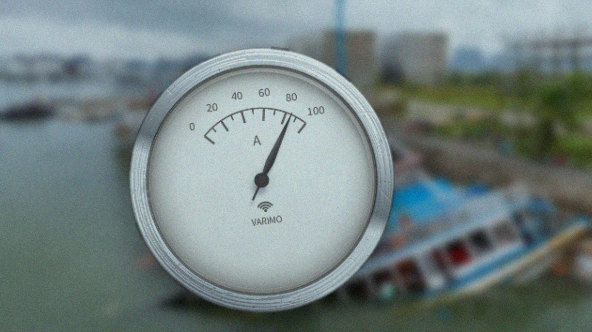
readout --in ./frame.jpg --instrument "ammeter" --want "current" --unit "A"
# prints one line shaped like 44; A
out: 85; A
